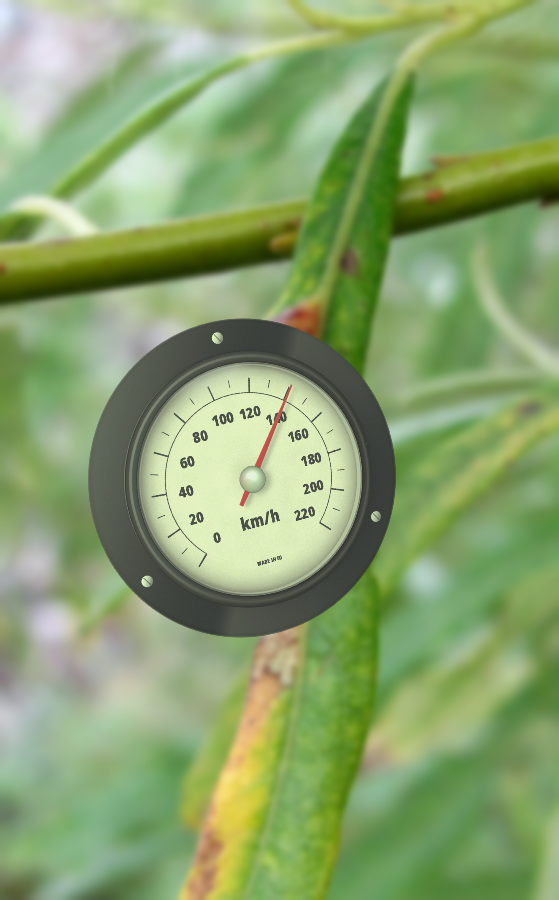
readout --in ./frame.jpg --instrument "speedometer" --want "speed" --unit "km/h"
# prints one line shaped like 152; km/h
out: 140; km/h
